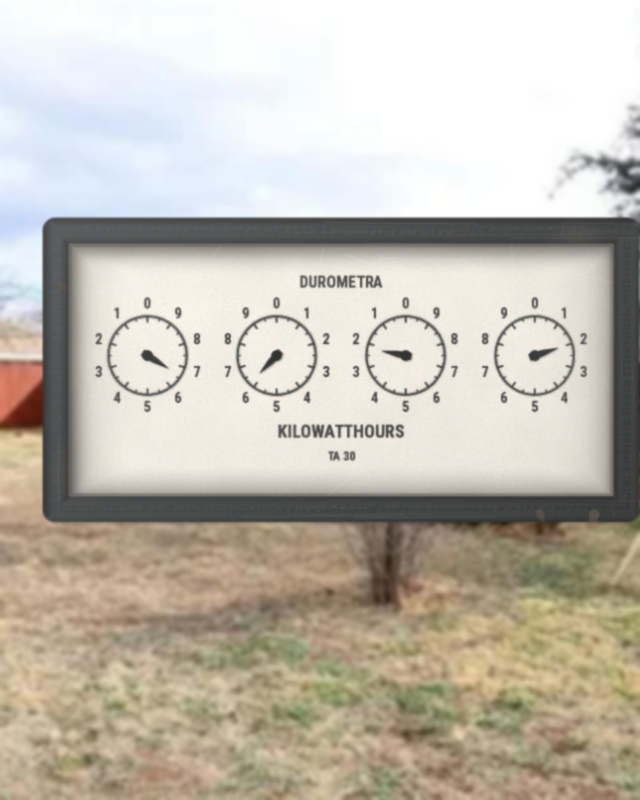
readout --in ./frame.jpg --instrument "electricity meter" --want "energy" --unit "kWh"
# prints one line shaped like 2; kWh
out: 6622; kWh
